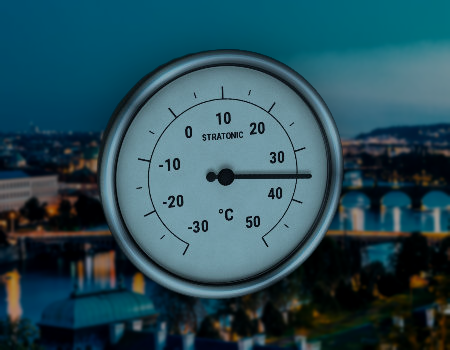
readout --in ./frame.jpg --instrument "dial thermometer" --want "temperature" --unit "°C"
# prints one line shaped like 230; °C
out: 35; °C
